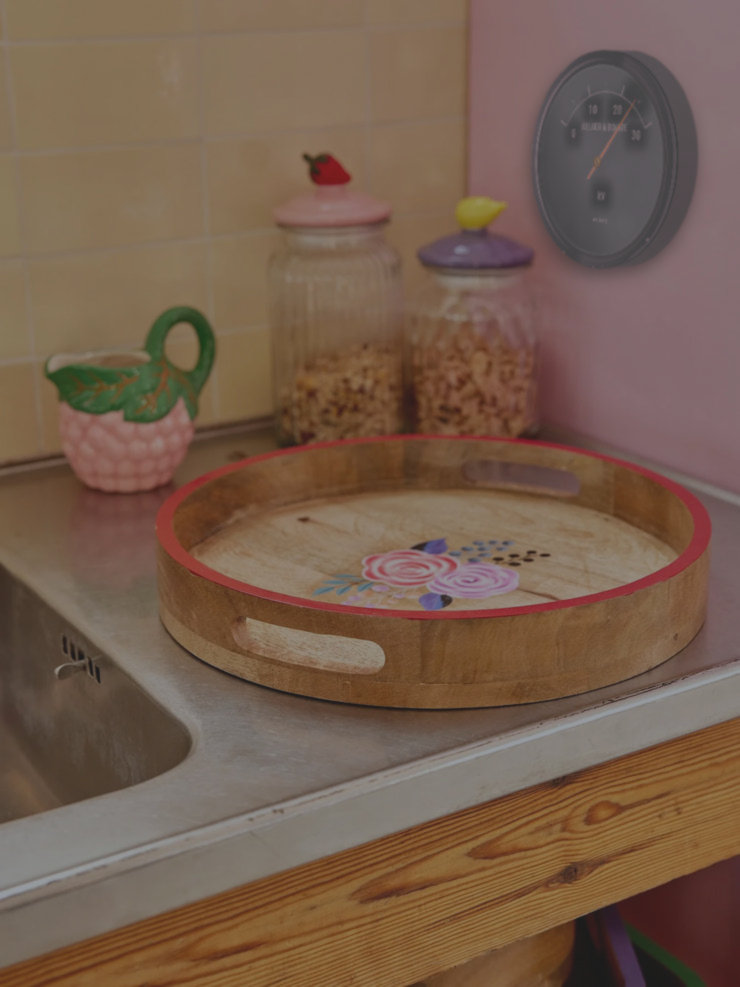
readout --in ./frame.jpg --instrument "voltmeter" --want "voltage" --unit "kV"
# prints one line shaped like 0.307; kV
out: 25; kV
